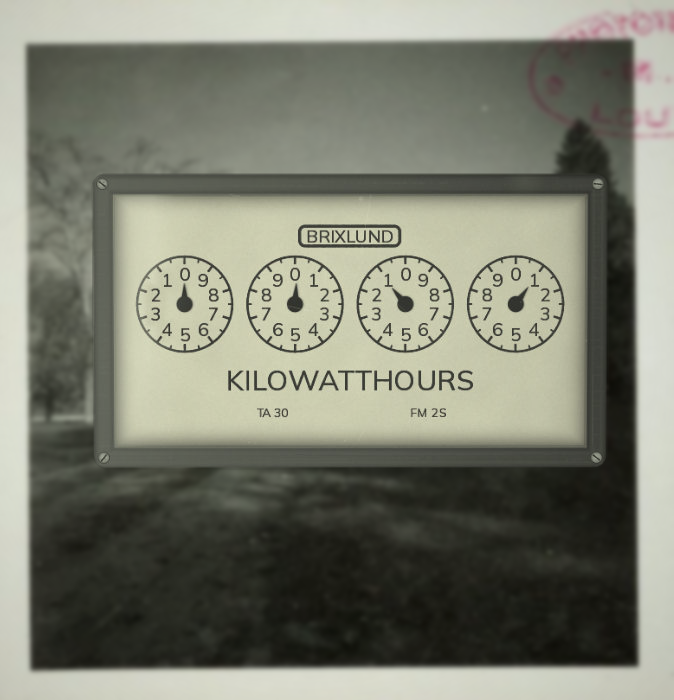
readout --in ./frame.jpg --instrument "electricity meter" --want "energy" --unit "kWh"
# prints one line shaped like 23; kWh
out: 11; kWh
